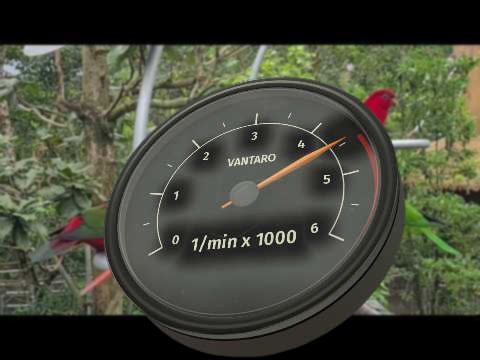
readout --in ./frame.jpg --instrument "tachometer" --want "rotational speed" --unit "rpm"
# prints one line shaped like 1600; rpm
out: 4500; rpm
